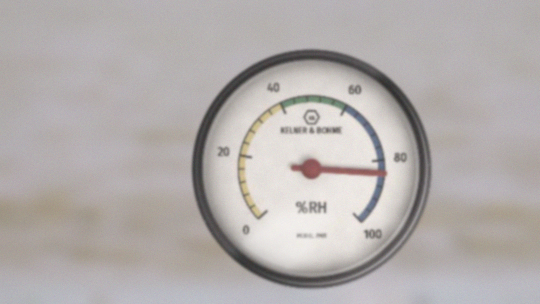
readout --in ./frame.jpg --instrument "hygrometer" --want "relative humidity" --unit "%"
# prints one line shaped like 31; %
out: 84; %
